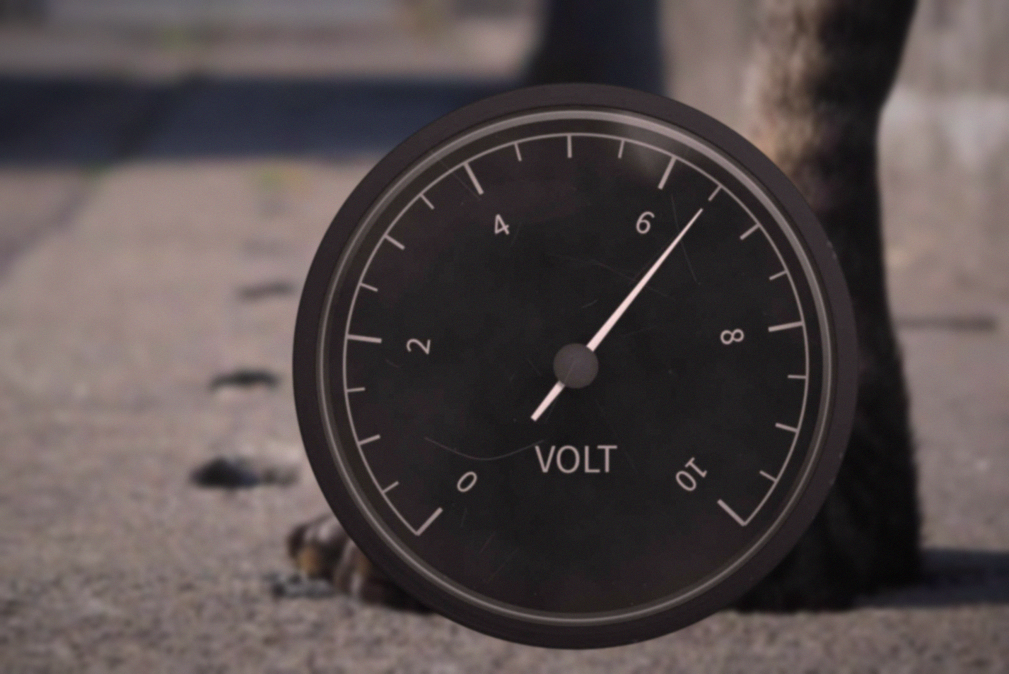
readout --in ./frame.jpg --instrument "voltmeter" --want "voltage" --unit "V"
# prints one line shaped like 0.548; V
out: 6.5; V
